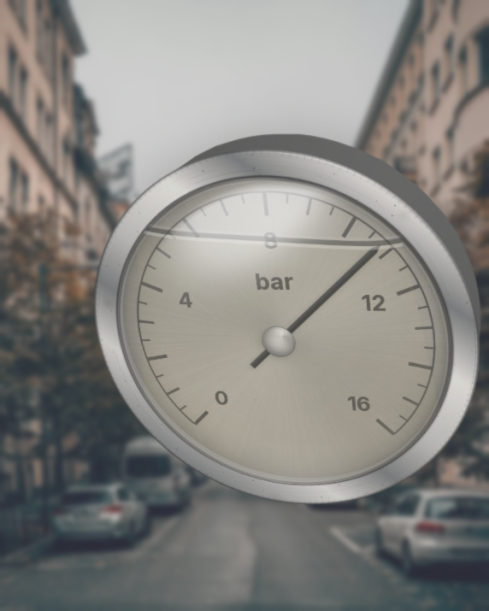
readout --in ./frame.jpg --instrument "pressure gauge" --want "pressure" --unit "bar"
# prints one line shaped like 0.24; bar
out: 10.75; bar
